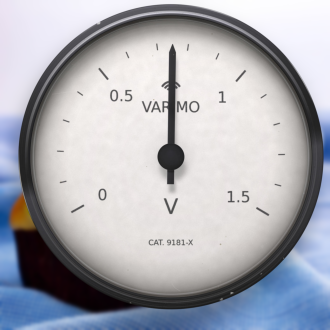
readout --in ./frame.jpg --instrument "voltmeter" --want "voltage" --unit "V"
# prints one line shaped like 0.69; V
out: 0.75; V
